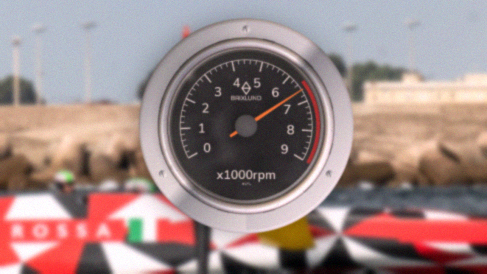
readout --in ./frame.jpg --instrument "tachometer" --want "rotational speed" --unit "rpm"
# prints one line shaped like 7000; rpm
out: 6600; rpm
